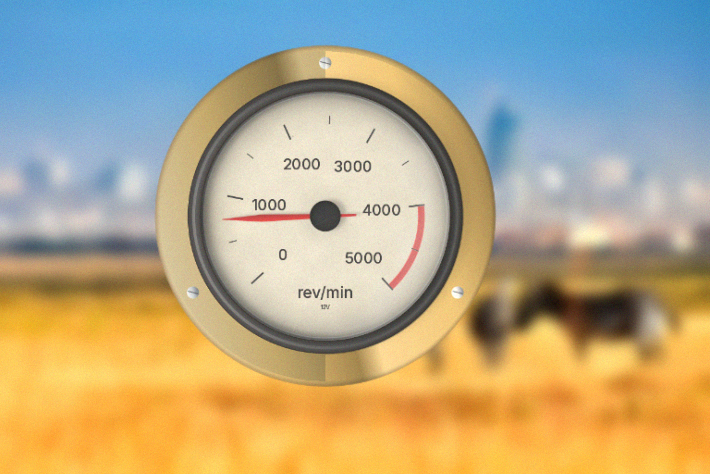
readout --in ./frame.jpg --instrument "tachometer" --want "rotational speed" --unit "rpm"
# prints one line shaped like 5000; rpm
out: 750; rpm
